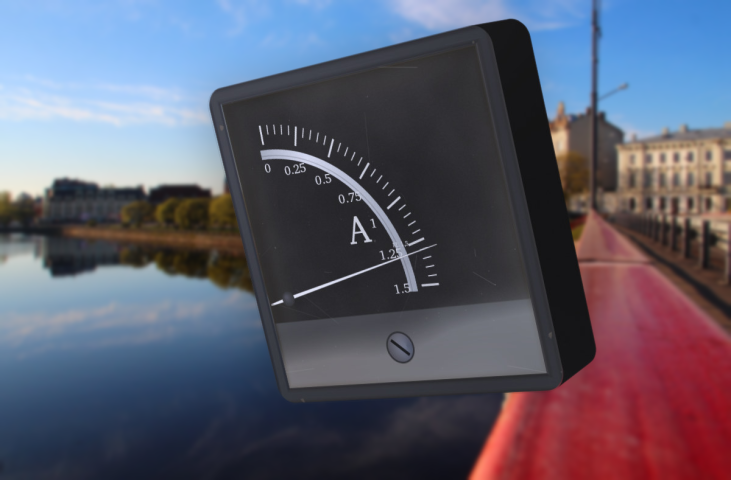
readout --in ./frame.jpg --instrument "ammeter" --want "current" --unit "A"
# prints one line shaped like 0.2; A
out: 1.3; A
